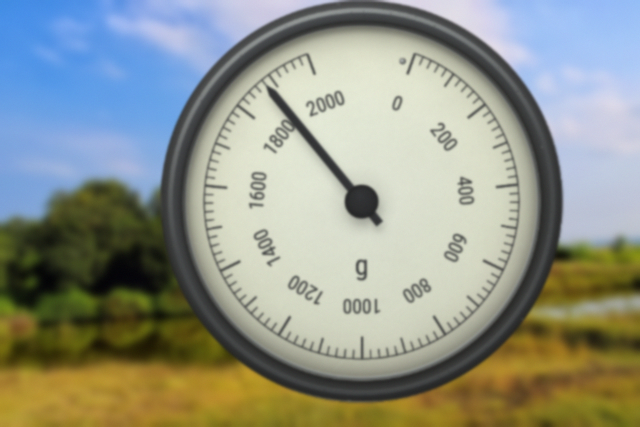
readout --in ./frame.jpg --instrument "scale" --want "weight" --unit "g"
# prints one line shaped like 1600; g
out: 1880; g
